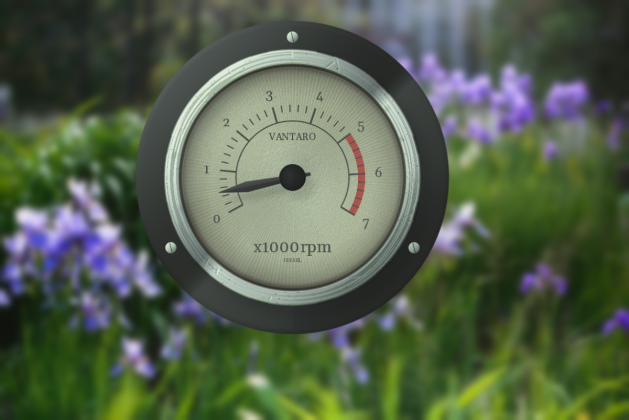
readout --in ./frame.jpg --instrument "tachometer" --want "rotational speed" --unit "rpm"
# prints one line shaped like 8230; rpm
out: 500; rpm
